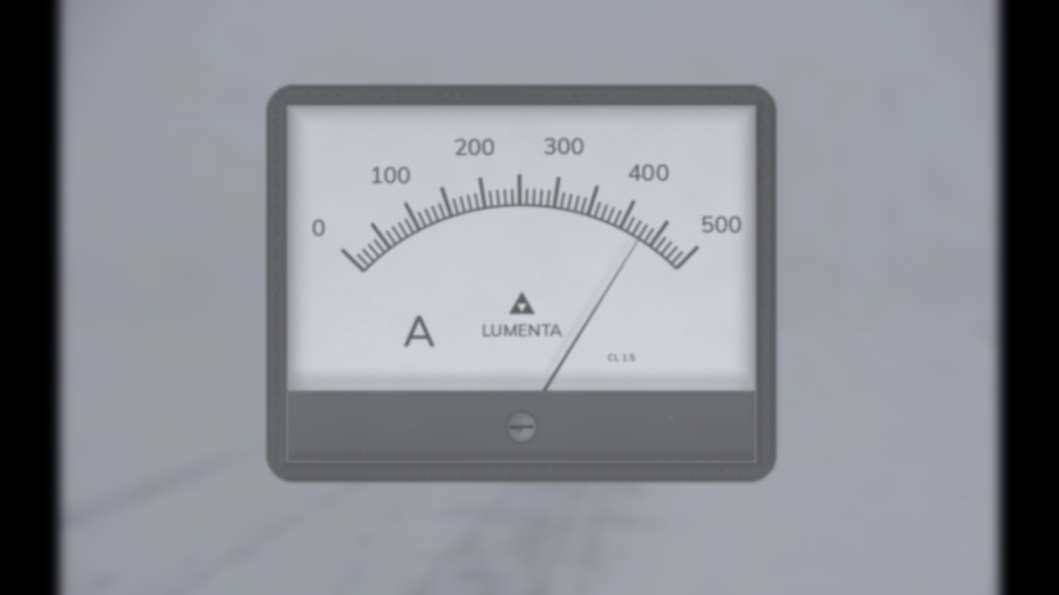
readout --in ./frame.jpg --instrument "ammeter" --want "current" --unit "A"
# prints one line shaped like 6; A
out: 430; A
